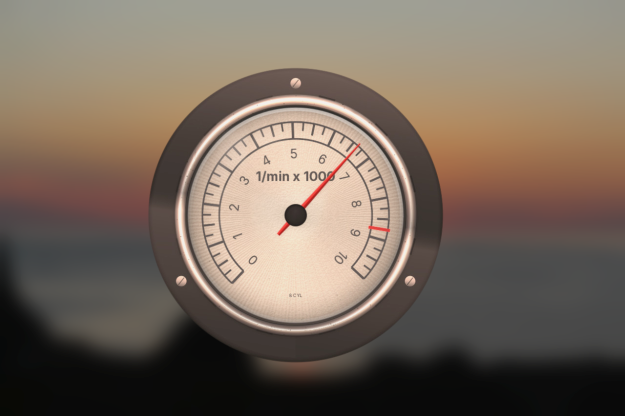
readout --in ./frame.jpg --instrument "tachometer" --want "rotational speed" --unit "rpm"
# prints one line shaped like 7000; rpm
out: 6625; rpm
